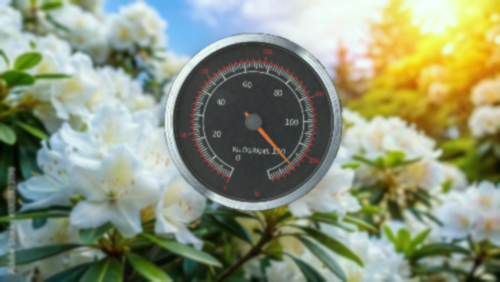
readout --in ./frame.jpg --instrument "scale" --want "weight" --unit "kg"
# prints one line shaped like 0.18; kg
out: 120; kg
